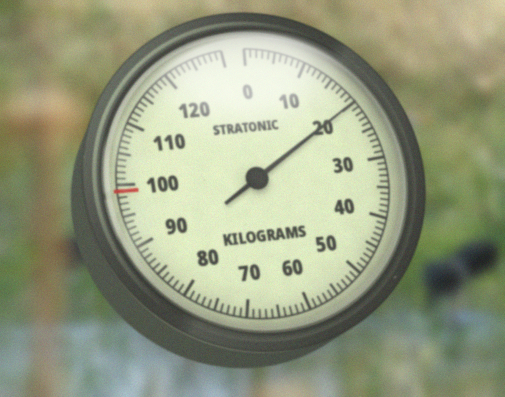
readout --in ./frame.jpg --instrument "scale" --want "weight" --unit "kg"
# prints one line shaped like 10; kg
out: 20; kg
